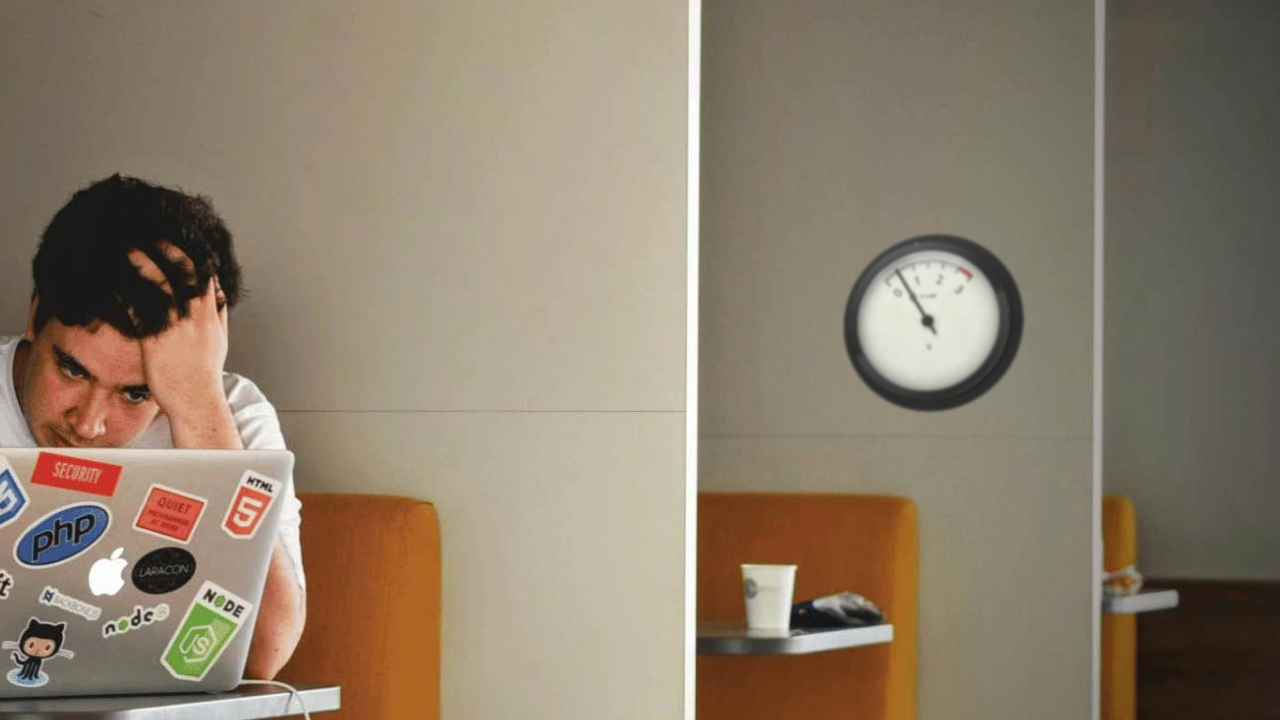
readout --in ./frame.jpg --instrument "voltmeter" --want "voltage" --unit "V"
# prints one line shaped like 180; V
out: 0.5; V
